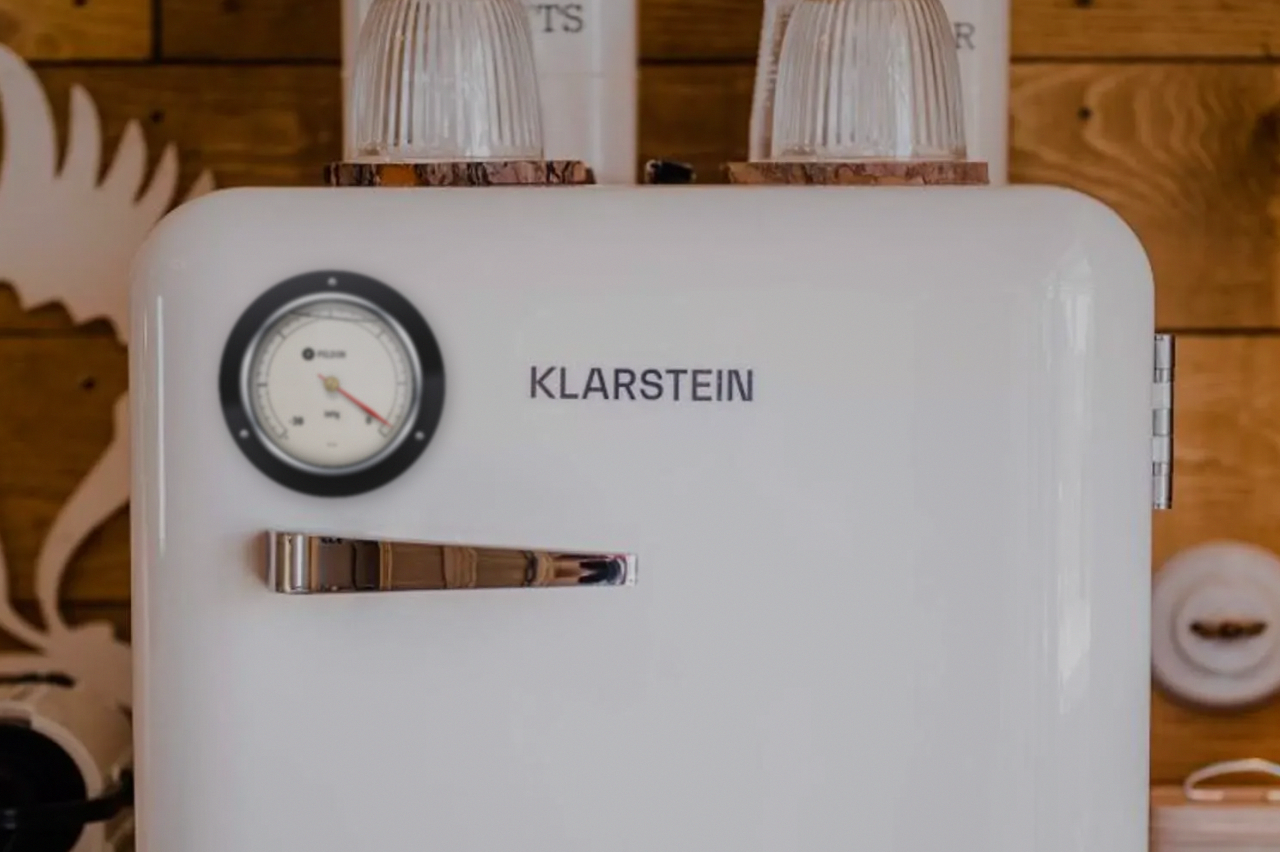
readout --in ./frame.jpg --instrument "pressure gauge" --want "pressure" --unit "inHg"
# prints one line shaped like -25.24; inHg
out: -1; inHg
